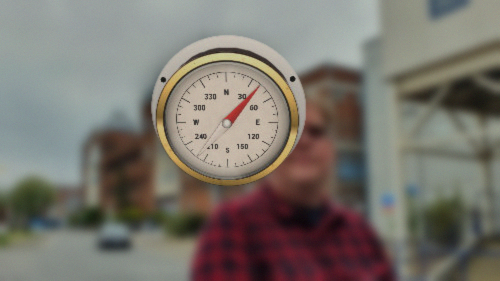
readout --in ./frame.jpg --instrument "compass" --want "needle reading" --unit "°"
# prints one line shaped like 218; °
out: 40; °
